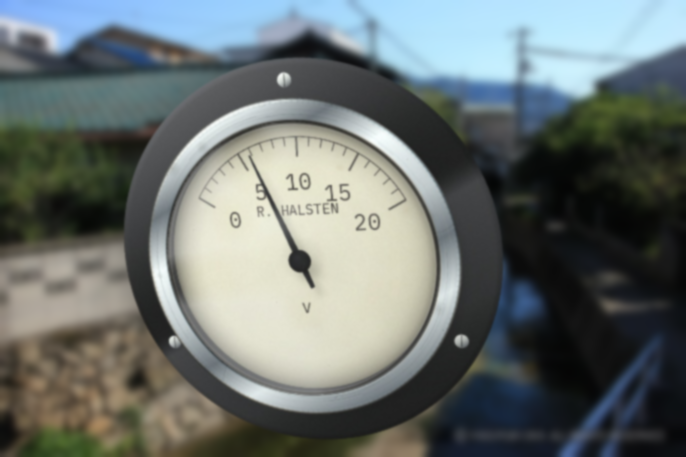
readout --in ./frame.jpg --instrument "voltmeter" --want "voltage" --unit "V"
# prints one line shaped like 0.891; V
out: 6; V
